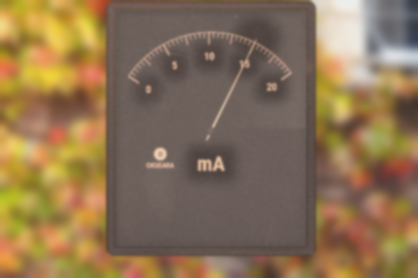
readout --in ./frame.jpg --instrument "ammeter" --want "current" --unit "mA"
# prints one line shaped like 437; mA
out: 15; mA
